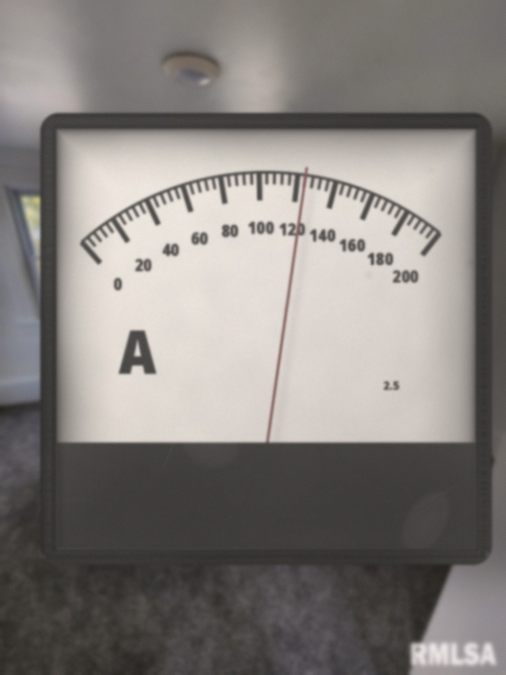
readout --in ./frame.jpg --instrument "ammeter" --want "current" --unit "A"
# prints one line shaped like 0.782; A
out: 124; A
